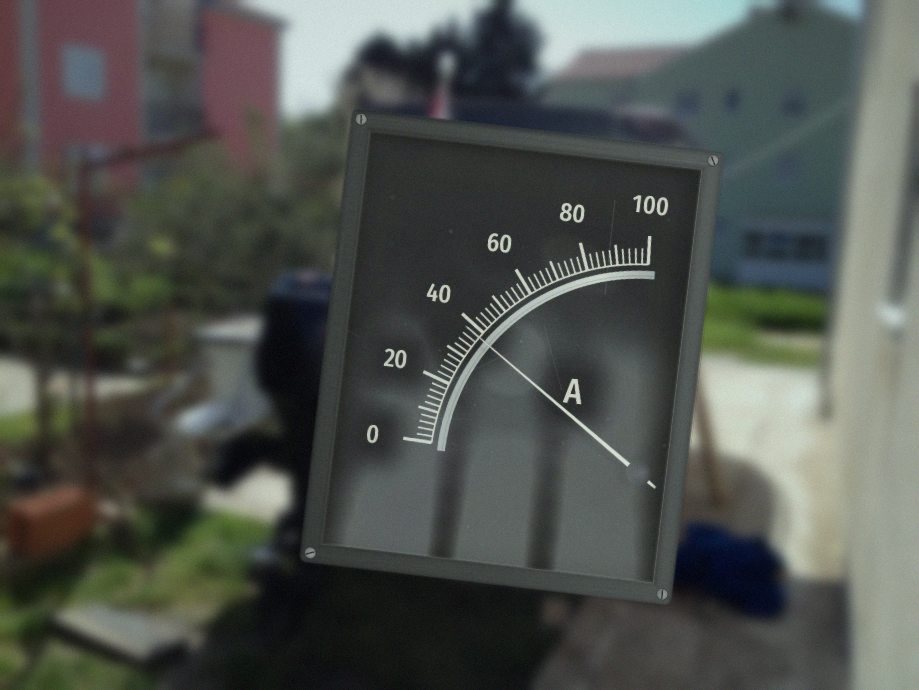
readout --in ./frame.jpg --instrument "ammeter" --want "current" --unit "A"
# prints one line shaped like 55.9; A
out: 38; A
